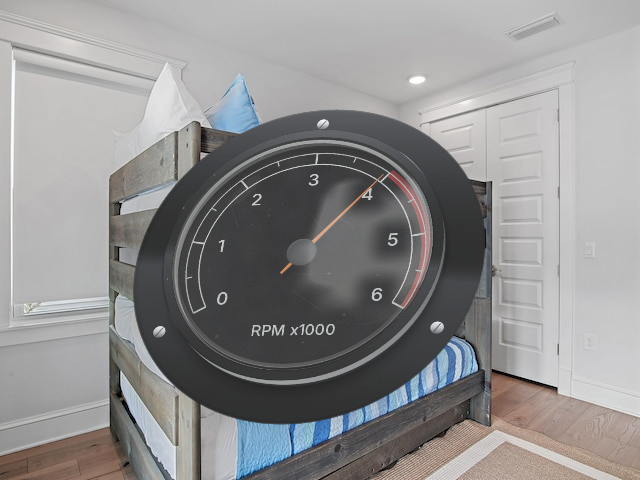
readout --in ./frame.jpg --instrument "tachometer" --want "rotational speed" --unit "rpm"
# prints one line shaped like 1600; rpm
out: 4000; rpm
